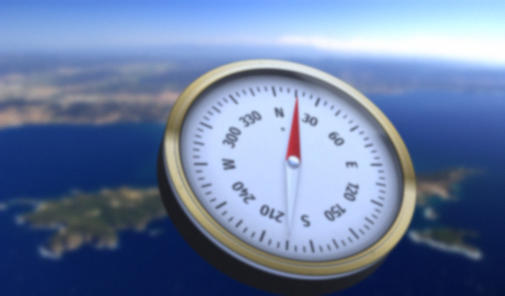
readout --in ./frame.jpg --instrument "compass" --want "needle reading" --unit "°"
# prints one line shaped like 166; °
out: 15; °
